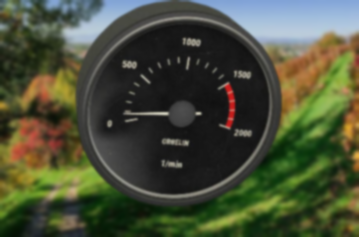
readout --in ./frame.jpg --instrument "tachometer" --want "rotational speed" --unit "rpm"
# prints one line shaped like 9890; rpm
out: 100; rpm
